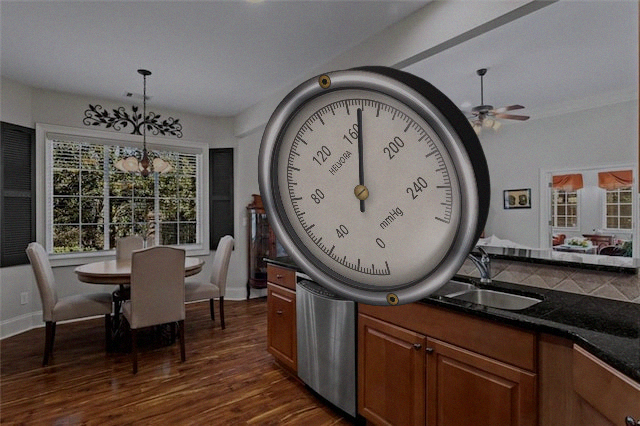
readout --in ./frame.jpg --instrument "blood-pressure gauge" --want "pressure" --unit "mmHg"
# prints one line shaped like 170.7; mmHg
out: 170; mmHg
